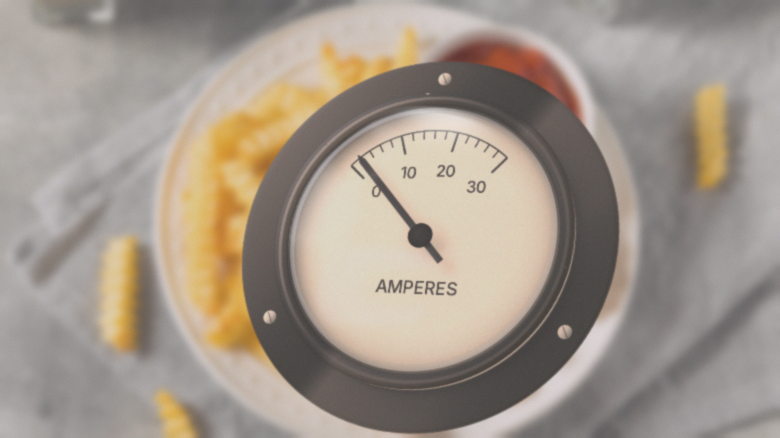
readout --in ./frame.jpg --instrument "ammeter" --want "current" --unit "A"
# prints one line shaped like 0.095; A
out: 2; A
